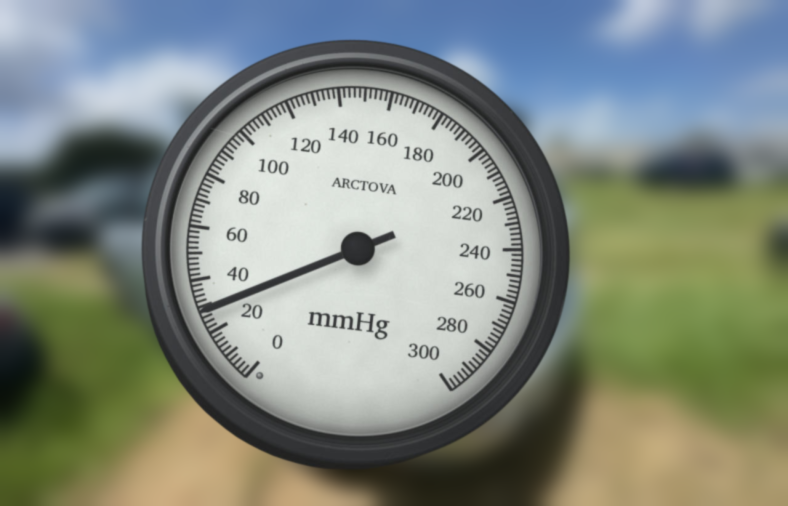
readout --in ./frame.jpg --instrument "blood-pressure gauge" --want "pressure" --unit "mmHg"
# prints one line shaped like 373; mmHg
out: 28; mmHg
